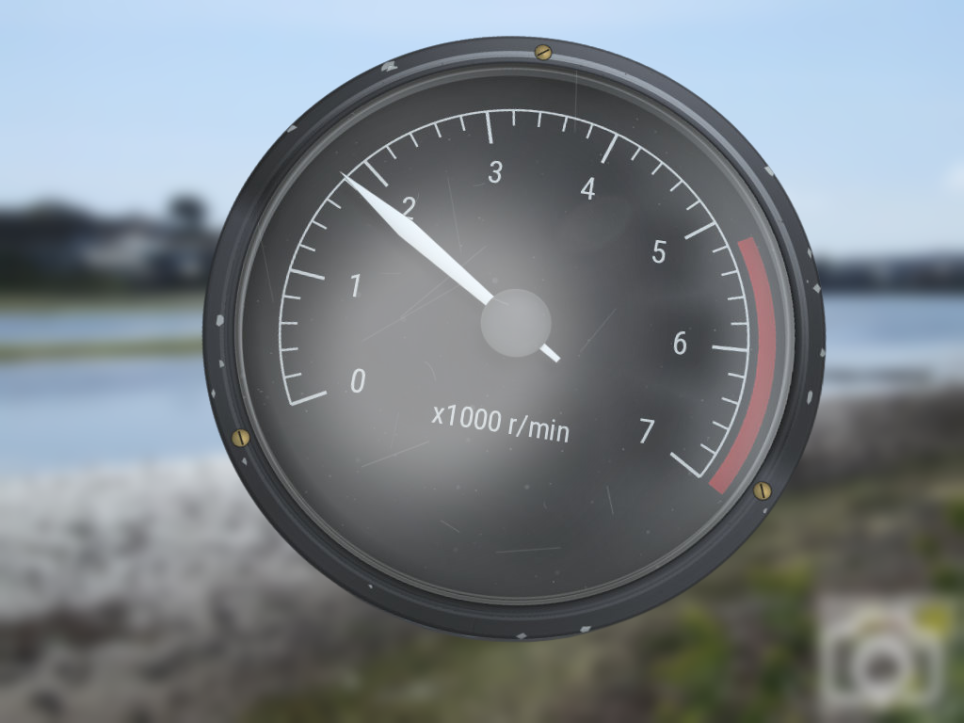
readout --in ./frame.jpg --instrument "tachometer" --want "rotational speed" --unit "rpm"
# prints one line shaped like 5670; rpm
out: 1800; rpm
